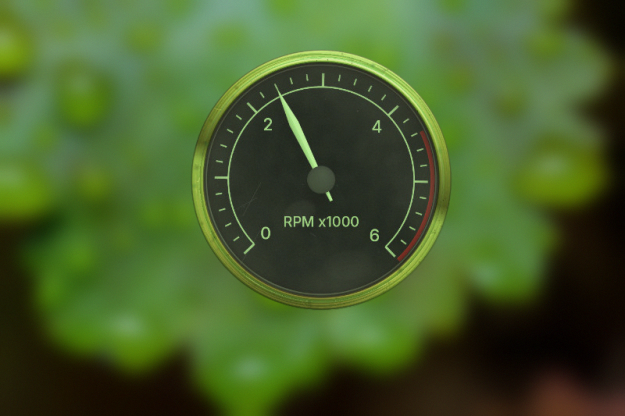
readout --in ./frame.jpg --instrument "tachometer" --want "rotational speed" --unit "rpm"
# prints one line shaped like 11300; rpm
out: 2400; rpm
